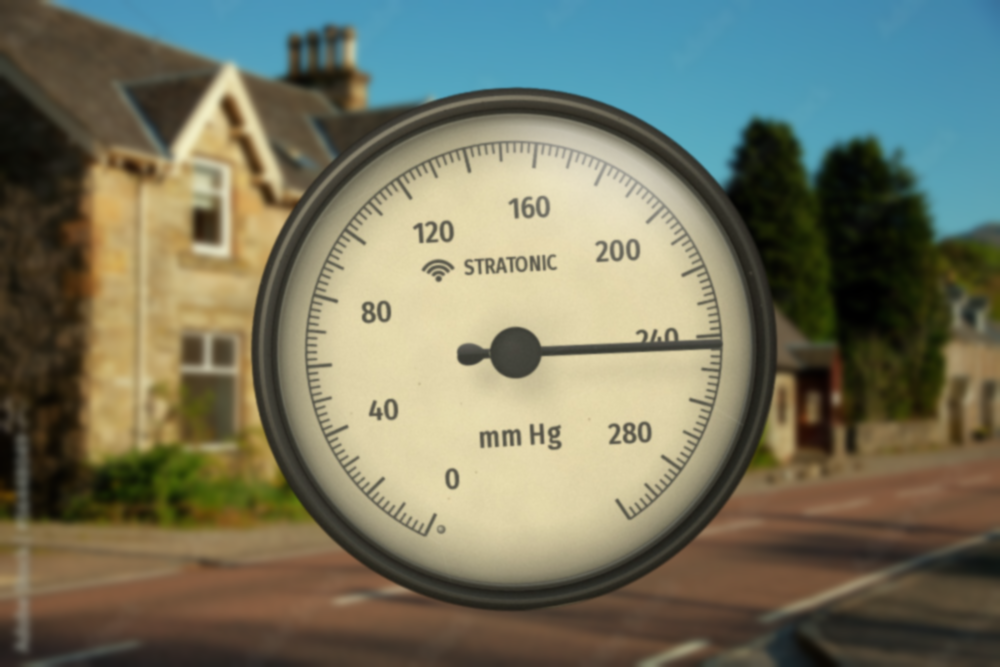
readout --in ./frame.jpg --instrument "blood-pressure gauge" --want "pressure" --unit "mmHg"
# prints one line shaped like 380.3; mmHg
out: 242; mmHg
